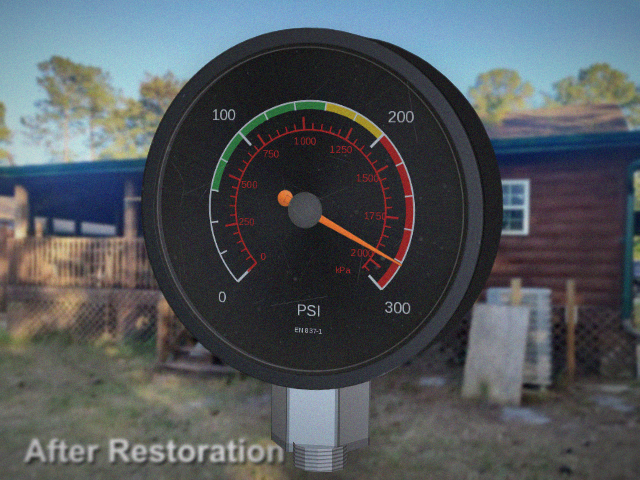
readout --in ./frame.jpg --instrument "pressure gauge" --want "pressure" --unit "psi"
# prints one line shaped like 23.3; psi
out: 280; psi
